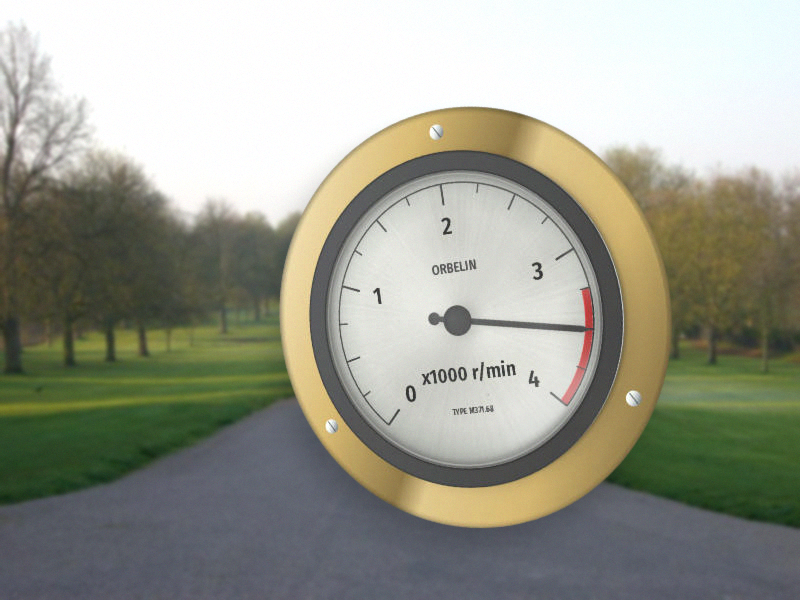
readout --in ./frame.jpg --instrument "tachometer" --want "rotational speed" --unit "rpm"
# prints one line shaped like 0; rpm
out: 3500; rpm
